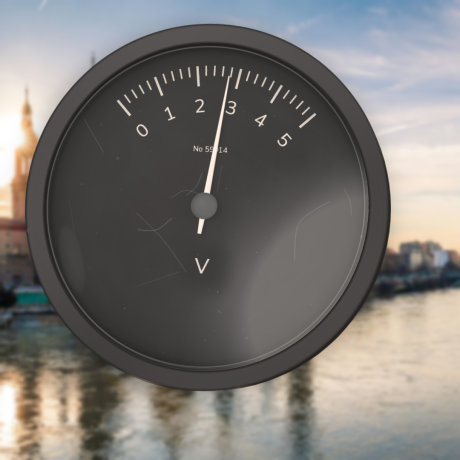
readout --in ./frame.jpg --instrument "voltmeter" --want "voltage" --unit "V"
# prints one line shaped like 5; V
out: 2.8; V
